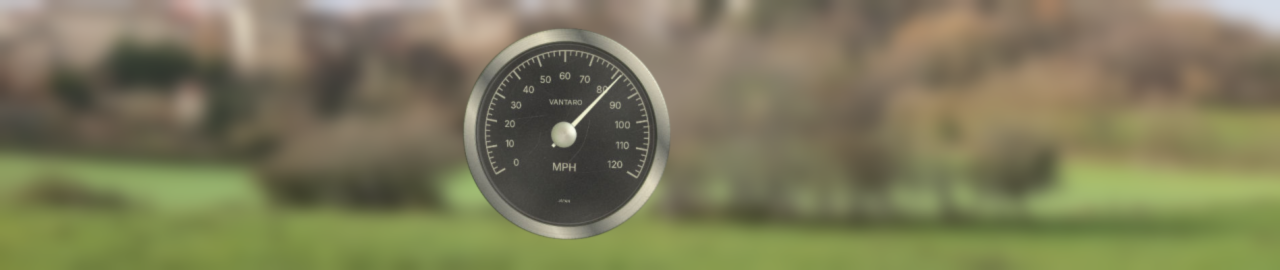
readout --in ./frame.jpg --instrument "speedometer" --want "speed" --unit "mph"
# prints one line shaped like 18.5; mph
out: 82; mph
